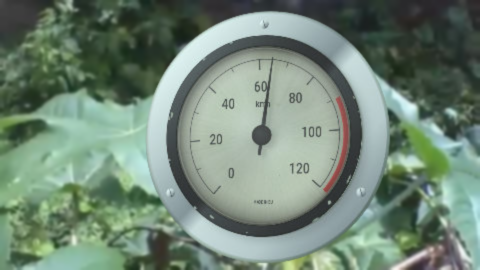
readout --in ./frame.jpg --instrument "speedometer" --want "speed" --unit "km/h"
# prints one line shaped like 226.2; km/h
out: 65; km/h
